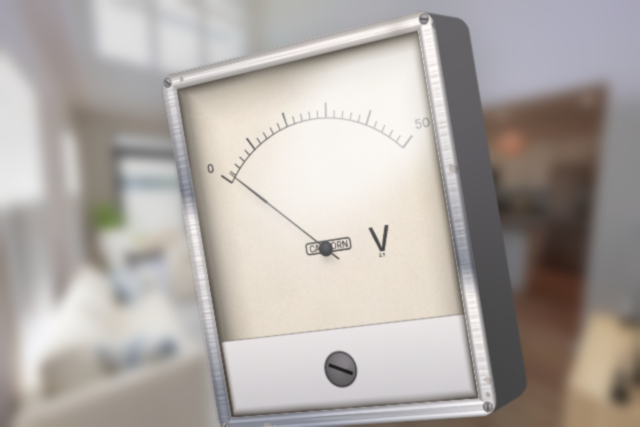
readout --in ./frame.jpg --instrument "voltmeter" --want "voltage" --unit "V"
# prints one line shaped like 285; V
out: 2; V
